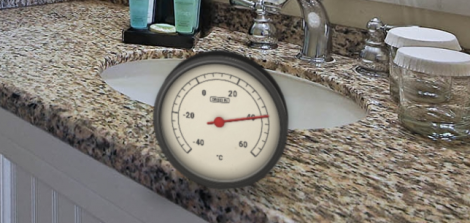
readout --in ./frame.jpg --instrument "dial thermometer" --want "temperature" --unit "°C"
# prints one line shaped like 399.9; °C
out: 40; °C
